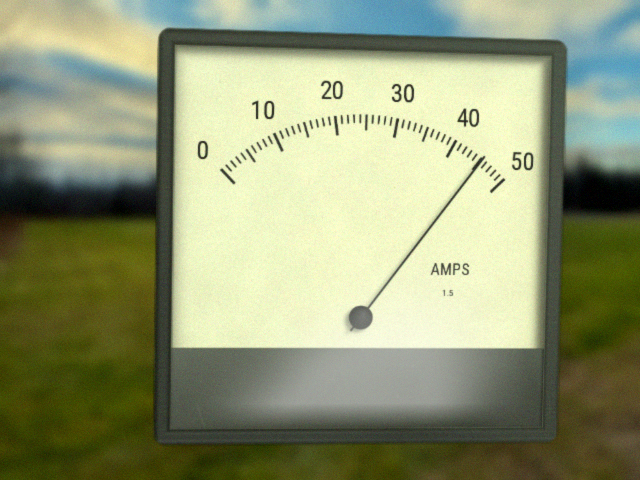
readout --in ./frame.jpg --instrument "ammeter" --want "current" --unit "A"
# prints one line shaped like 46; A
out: 45; A
